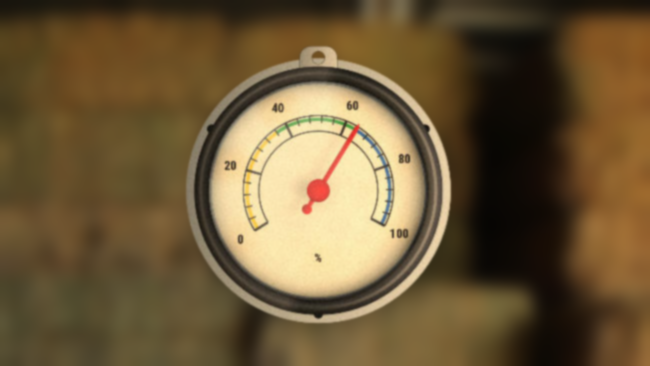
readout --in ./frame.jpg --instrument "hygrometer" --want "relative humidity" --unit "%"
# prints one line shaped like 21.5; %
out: 64; %
